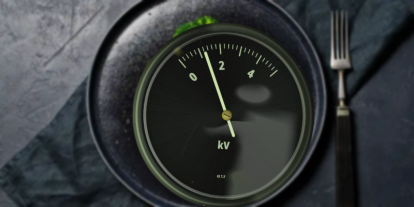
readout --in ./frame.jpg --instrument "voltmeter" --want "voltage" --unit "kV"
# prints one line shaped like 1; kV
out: 1.2; kV
